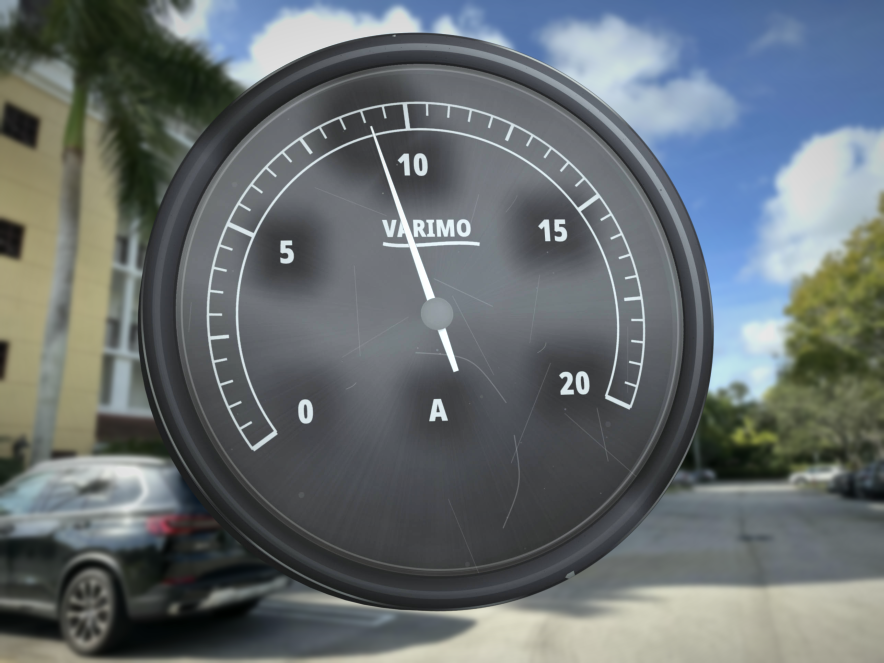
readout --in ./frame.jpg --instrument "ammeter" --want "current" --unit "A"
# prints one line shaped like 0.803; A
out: 9; A
